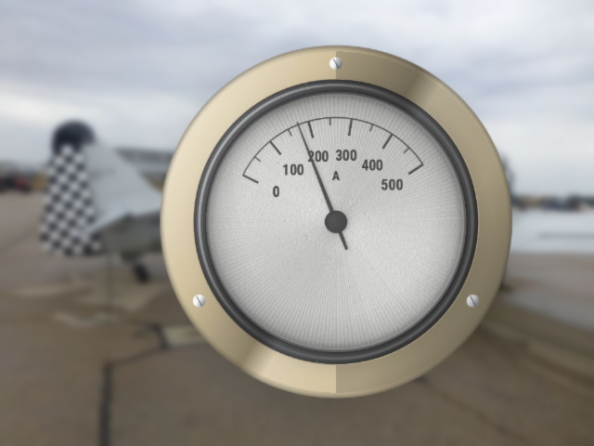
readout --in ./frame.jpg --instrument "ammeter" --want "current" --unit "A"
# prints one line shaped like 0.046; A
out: 175; A
